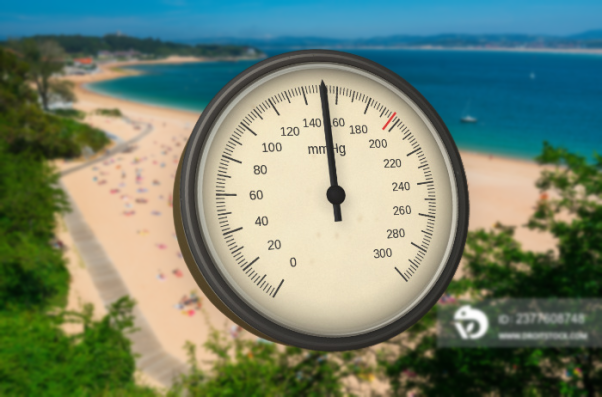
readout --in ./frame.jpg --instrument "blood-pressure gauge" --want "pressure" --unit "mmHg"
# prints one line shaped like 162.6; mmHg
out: 150; mmHg
